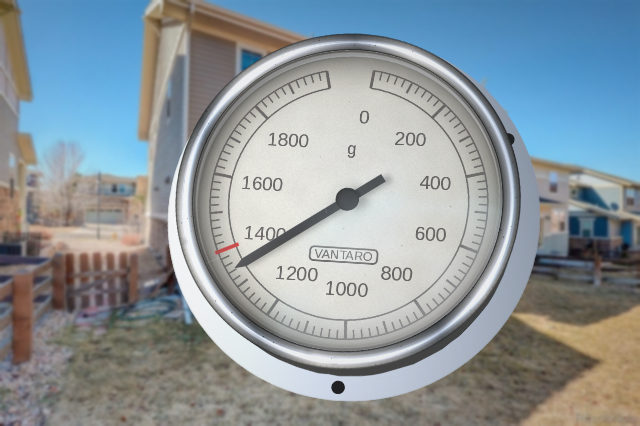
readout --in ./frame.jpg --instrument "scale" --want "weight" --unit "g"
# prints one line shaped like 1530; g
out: 1340; g
